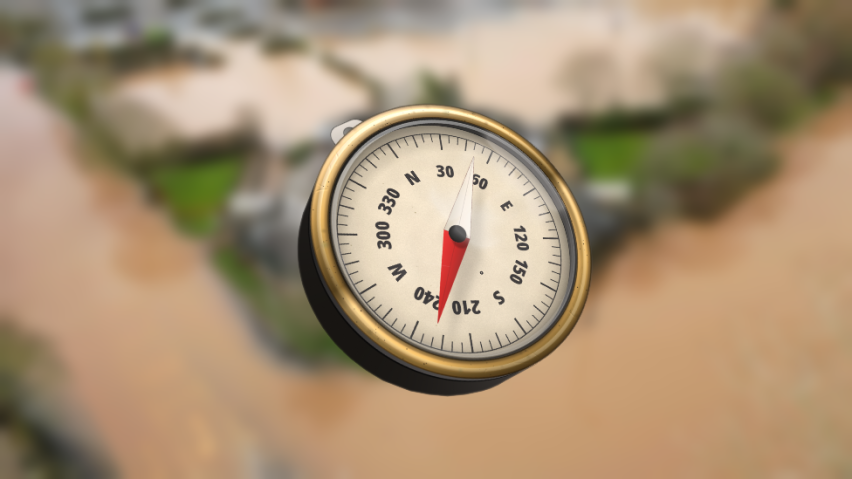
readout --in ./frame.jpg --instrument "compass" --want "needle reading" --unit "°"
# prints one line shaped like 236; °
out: 230; °
